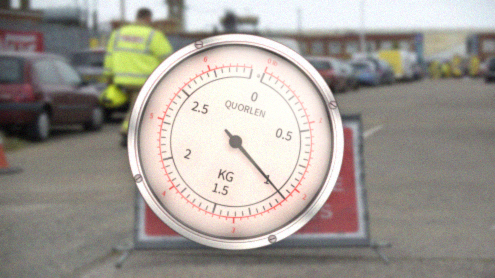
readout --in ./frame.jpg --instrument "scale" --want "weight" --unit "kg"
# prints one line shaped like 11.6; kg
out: 1; kg
